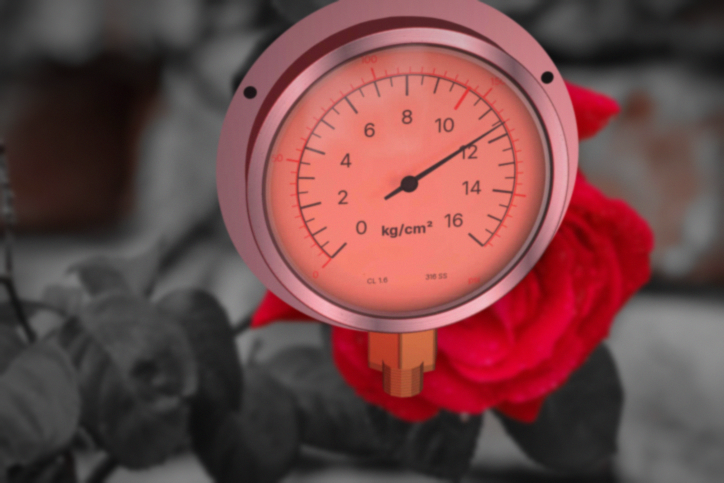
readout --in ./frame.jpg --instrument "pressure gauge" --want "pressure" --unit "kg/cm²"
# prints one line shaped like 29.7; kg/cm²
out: 11.5; kg/cm²
